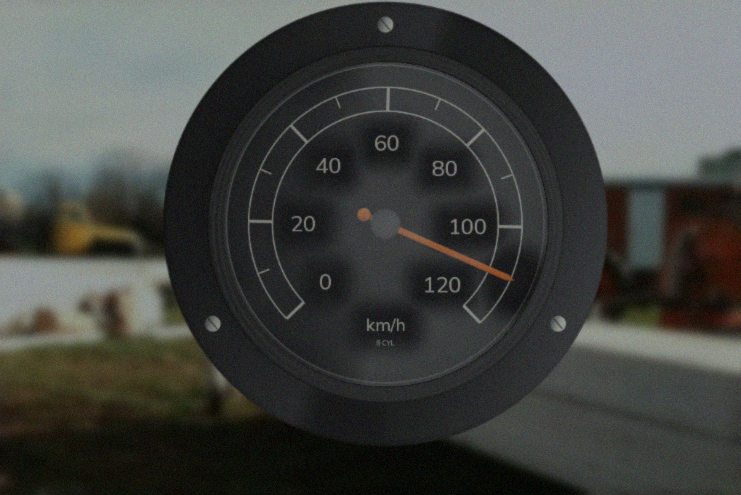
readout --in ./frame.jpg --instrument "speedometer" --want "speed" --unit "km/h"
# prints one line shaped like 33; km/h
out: 110; km/h
